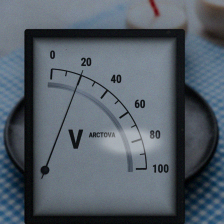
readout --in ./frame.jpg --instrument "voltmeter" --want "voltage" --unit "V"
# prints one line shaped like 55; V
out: 20; V
